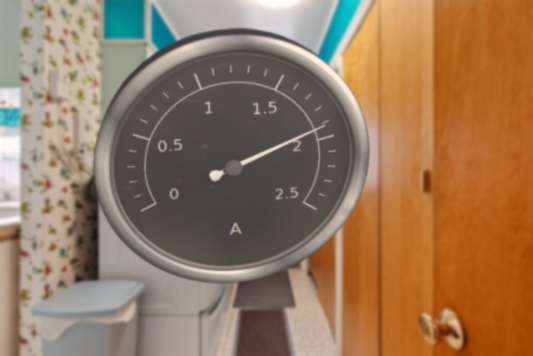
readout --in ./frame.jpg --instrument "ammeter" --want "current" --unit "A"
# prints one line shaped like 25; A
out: 1.9; A
